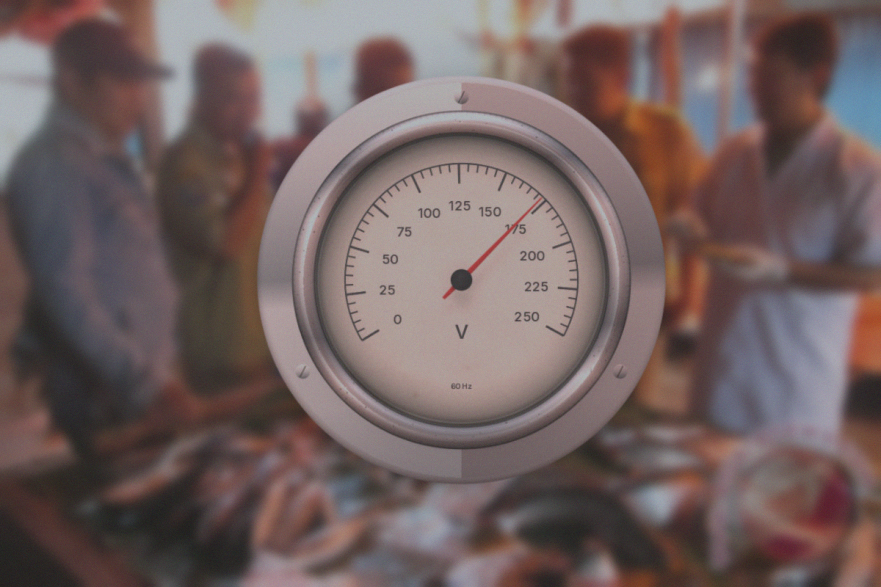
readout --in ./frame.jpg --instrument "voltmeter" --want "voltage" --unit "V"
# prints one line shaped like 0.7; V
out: 172.5; V
